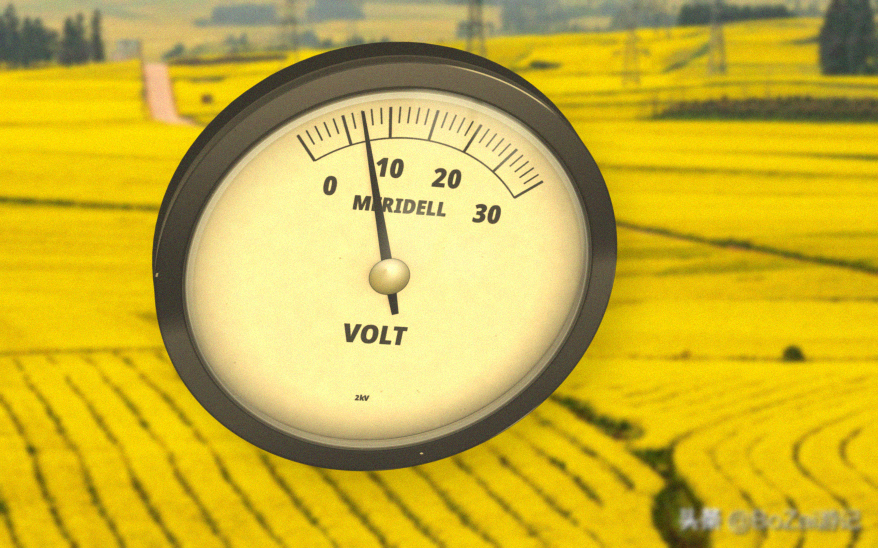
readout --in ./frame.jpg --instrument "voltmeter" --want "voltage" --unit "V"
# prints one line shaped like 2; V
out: 7; V
